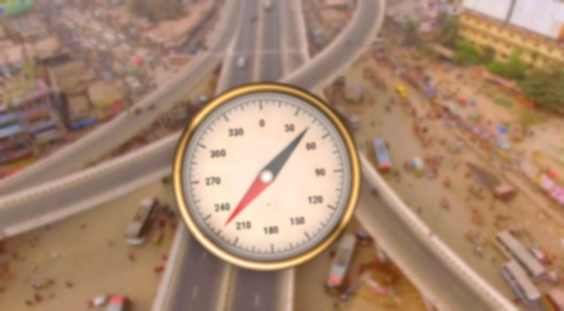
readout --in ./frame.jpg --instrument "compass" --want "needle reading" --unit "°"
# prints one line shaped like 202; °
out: 225; °
